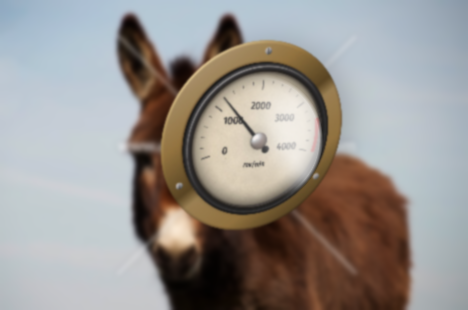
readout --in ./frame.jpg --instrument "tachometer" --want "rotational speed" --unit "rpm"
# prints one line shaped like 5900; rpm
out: 1200; rpm
